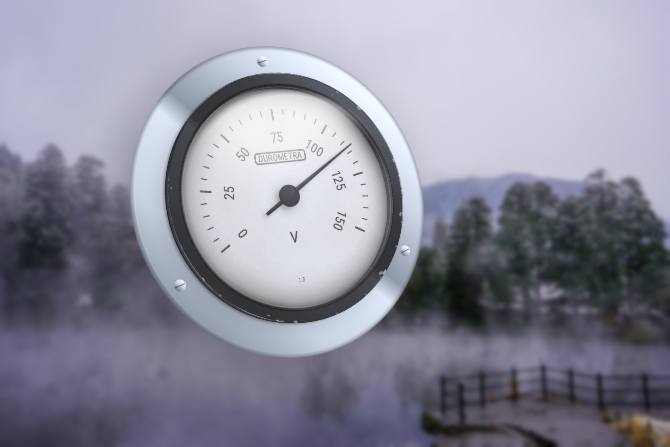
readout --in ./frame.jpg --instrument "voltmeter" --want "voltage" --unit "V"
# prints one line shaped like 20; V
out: 112.5; V
